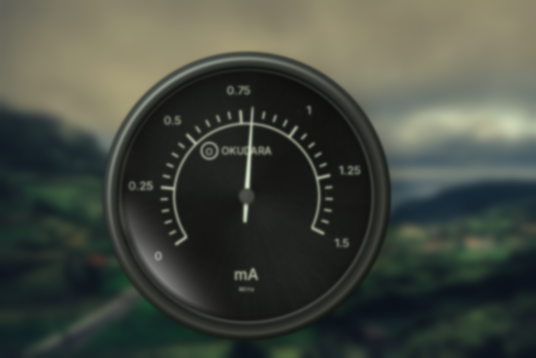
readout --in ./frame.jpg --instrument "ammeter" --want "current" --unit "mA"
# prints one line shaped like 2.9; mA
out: 0.8; mA
